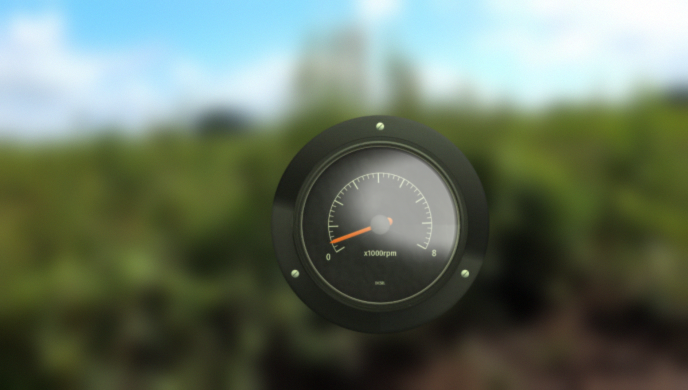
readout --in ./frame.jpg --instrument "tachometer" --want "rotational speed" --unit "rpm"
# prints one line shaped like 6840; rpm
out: 400; rpm
